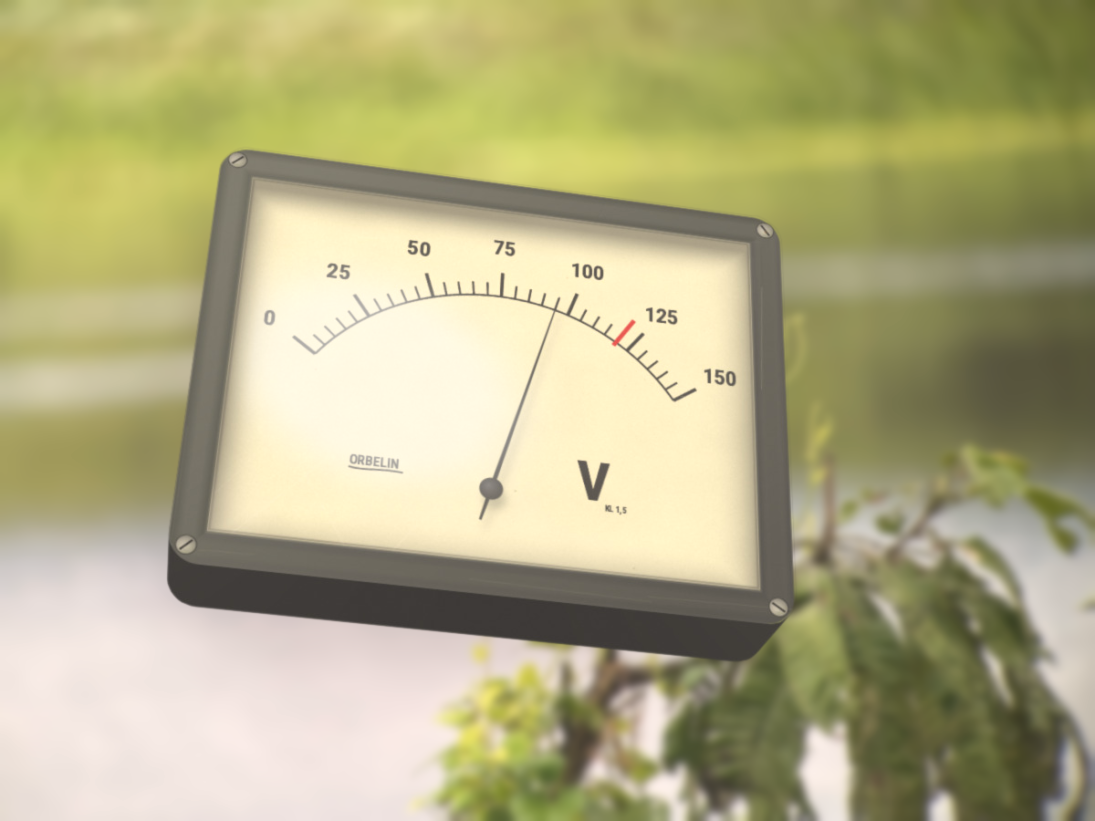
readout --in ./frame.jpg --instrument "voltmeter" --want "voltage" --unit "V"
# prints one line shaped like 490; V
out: 95; V
